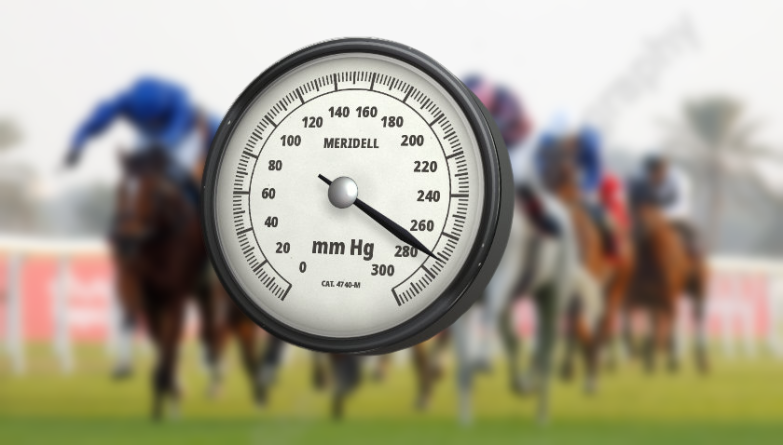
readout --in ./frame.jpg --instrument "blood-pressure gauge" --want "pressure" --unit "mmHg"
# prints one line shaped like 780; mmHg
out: 272; mmHg
